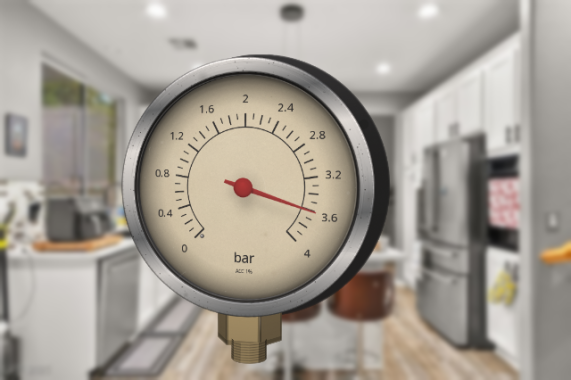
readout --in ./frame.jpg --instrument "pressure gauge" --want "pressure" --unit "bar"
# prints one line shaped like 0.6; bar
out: 3.6; bar
